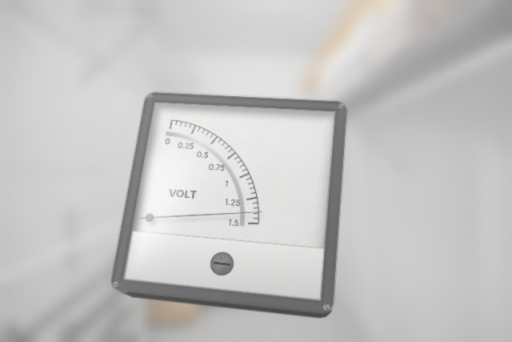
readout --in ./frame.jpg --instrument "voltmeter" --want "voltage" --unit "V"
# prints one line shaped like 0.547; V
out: 1.4; V
